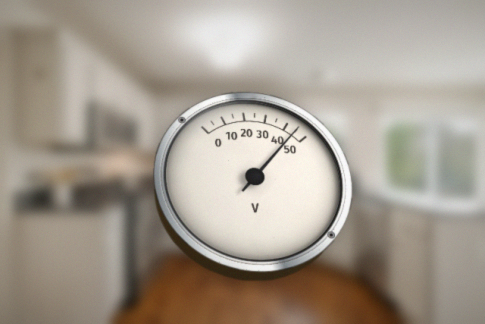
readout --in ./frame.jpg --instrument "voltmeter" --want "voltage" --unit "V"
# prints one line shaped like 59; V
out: 45; V
